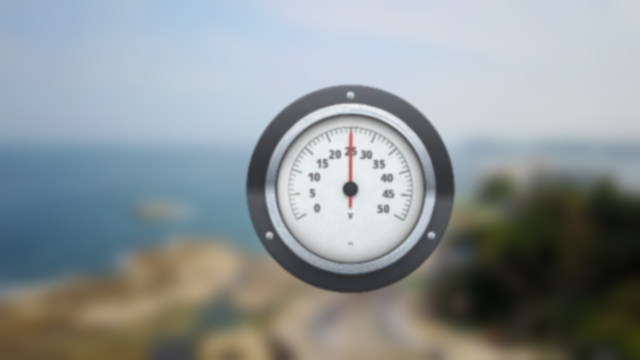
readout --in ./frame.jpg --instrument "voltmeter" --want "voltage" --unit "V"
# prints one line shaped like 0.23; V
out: 25; V
